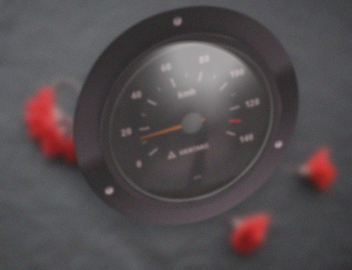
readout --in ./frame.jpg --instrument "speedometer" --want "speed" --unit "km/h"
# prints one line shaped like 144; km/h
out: 15; km/h
